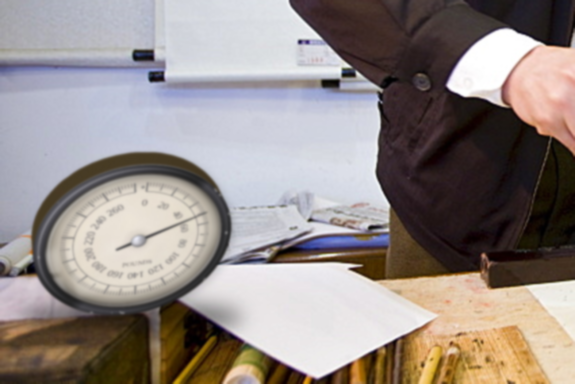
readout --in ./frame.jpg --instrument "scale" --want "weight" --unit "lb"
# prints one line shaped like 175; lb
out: 50; lb
